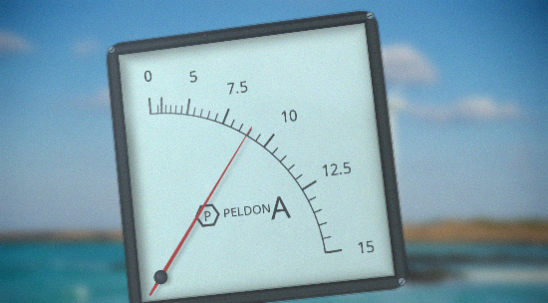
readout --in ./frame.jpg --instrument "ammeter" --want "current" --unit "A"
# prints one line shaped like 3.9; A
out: 9; A
